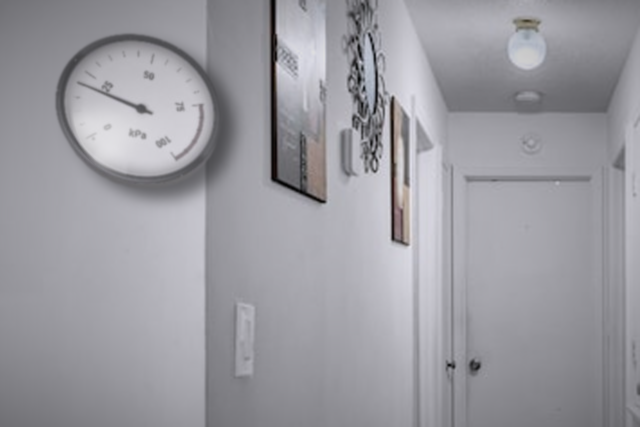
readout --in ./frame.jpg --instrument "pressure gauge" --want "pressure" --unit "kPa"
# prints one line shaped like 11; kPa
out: 20; kPa
